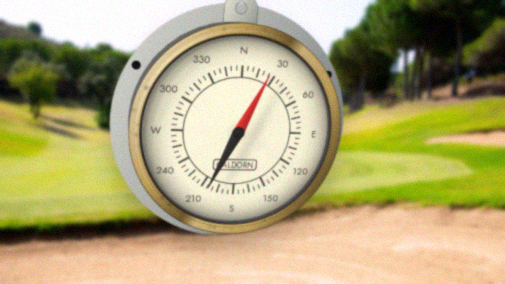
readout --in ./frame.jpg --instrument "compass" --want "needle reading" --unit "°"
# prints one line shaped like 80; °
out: 25; °
